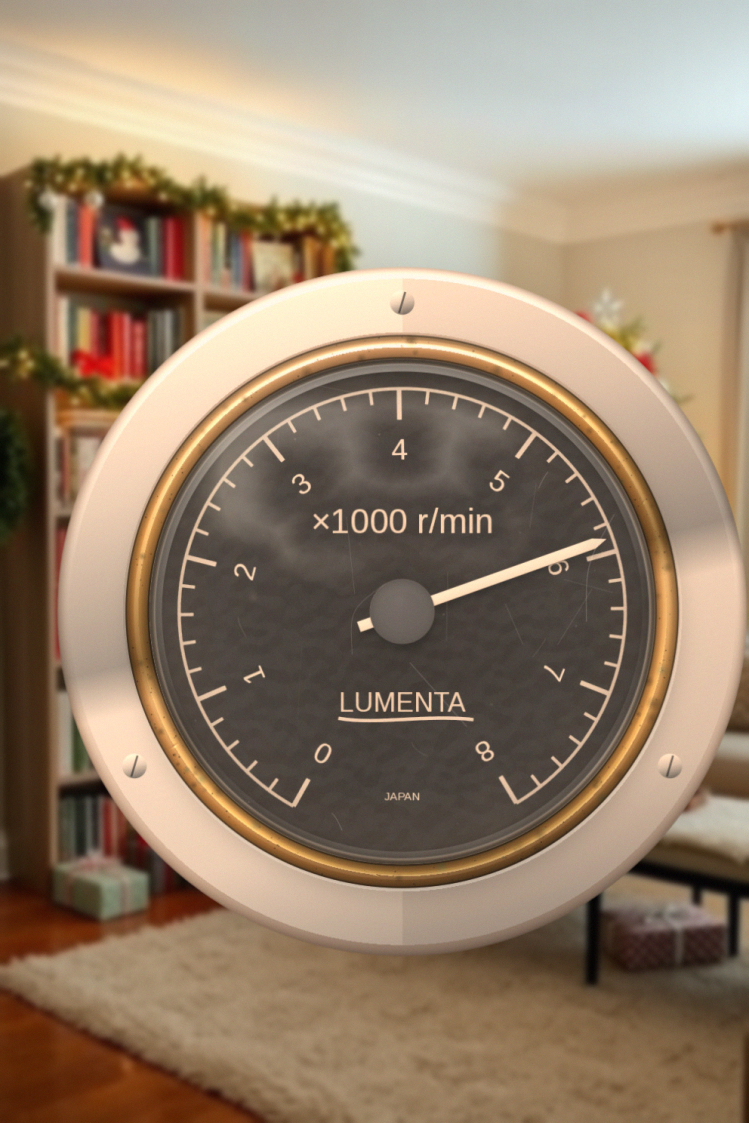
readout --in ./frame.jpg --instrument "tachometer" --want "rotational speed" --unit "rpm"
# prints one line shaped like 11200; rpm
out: 5900; rpm
